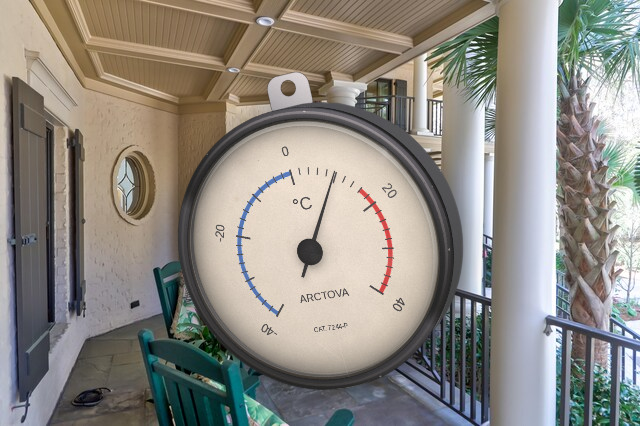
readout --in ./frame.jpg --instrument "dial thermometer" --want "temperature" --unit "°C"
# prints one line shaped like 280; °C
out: 10; °C
